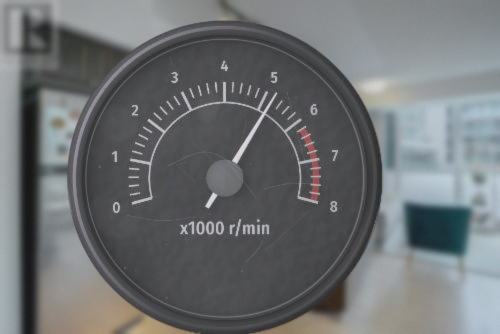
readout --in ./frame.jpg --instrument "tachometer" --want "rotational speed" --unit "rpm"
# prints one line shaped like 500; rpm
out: 5200; rpm
